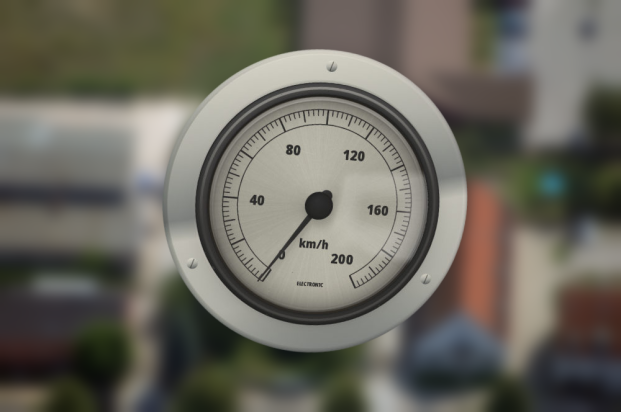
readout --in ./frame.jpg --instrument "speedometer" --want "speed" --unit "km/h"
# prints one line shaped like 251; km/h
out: 2; km/h
